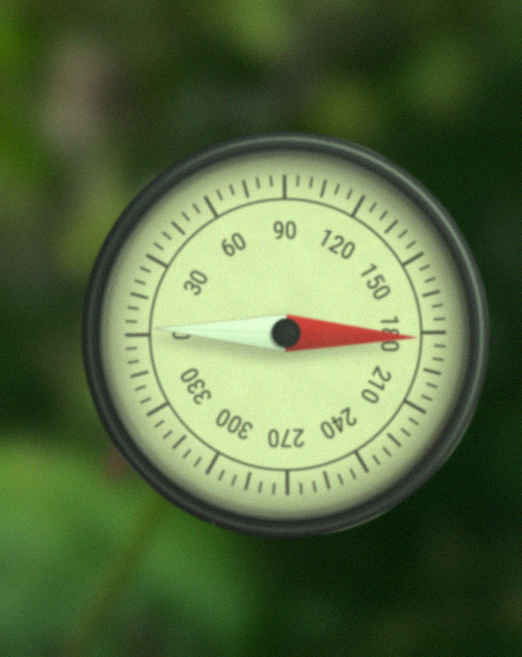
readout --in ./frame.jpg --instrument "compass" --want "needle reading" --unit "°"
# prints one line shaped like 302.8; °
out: 182.5; °
